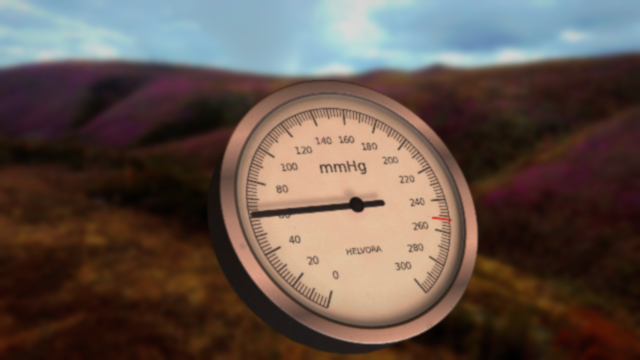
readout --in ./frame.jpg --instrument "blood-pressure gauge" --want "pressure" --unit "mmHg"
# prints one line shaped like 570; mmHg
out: 60; mmHg
